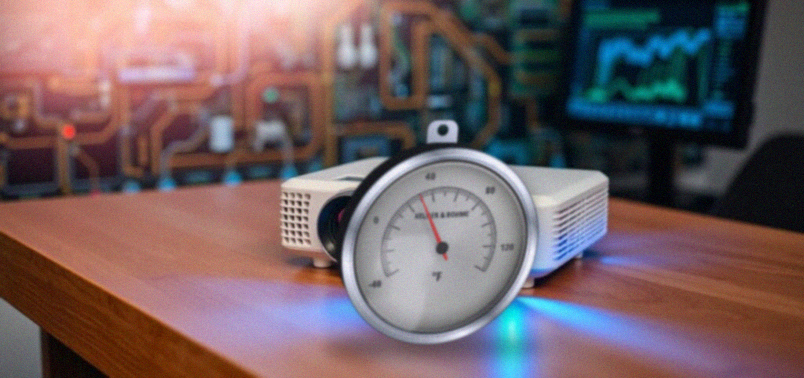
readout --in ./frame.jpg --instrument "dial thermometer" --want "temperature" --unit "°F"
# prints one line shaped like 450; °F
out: 30; °F
